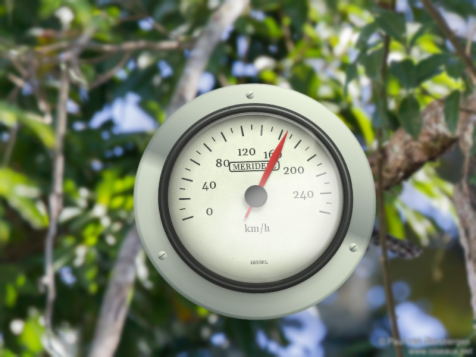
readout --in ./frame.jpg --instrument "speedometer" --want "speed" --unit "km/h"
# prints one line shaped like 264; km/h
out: 165; km/h
